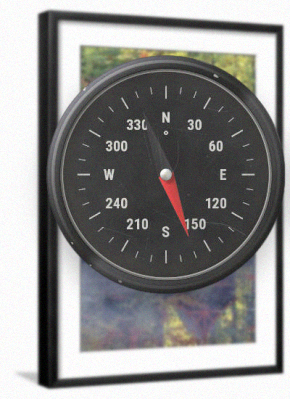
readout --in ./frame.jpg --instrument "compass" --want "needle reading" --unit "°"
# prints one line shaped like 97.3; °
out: 160; °
